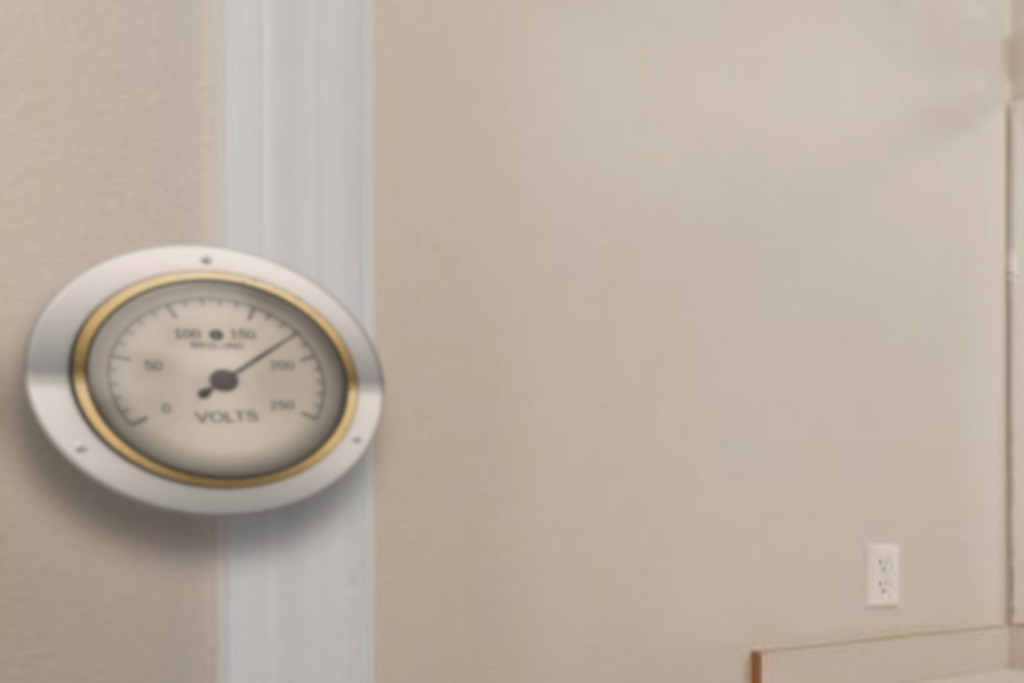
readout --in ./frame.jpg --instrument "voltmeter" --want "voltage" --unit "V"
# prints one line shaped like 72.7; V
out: 180; V
